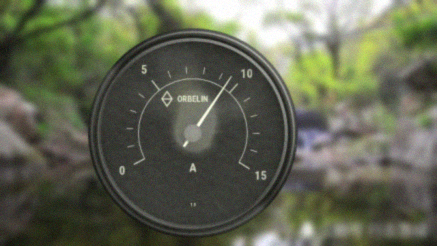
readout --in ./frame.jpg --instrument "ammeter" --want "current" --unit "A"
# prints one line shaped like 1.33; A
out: 9.5; A
